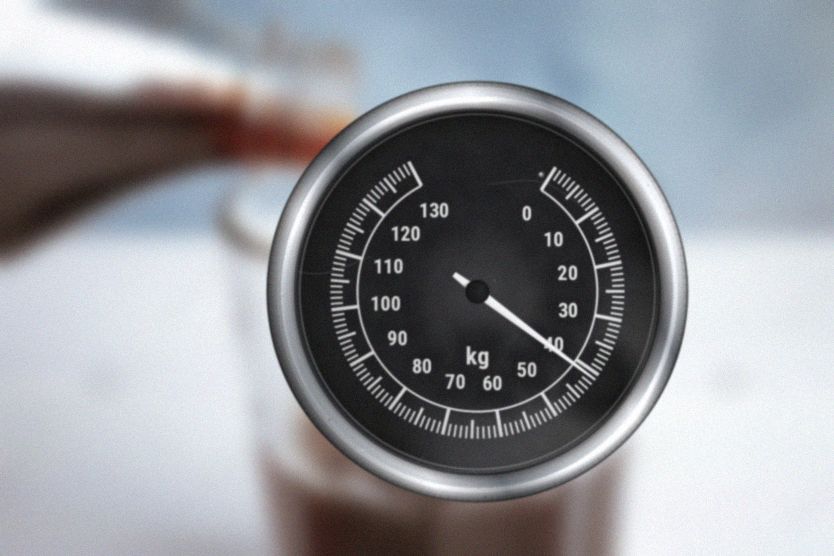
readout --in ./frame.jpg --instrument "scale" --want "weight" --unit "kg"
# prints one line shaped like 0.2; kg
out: 41; kg
